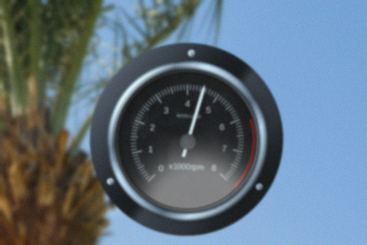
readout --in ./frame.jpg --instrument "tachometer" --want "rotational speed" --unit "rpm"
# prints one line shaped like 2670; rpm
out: 4500; rpm
